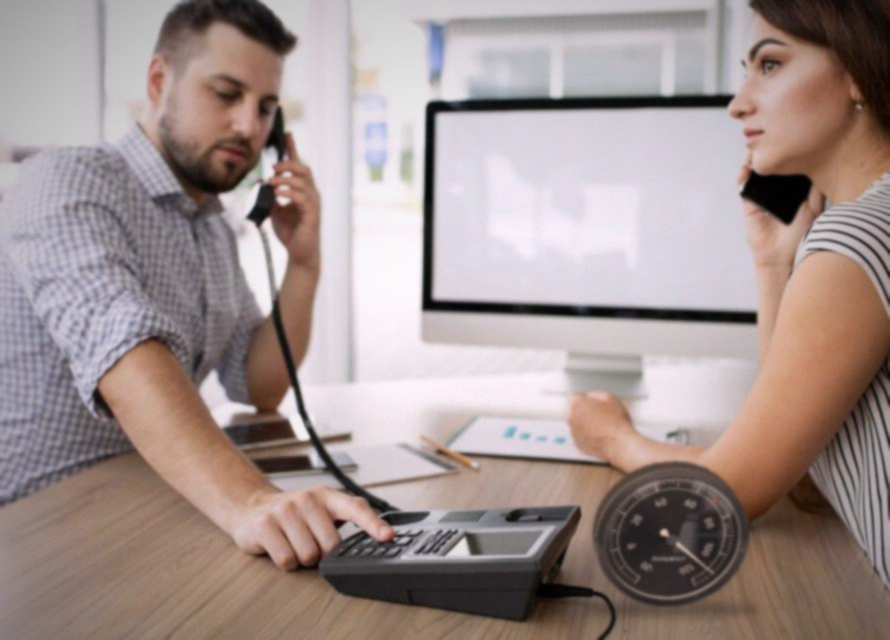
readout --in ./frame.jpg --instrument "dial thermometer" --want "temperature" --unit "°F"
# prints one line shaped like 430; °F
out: 110; °F
